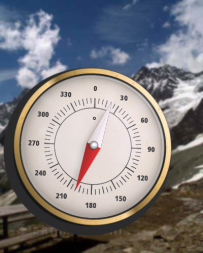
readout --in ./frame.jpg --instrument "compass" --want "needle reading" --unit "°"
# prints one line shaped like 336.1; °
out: 200; °
